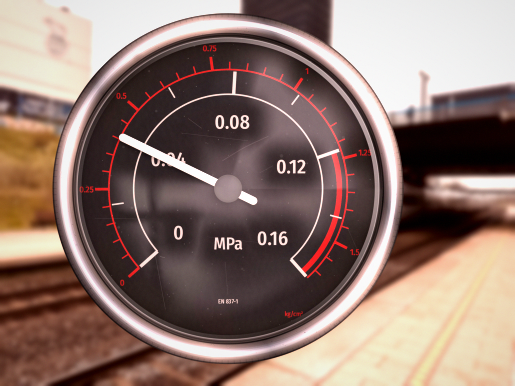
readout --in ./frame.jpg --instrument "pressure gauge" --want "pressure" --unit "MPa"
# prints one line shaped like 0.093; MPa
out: 0.04; MPa
